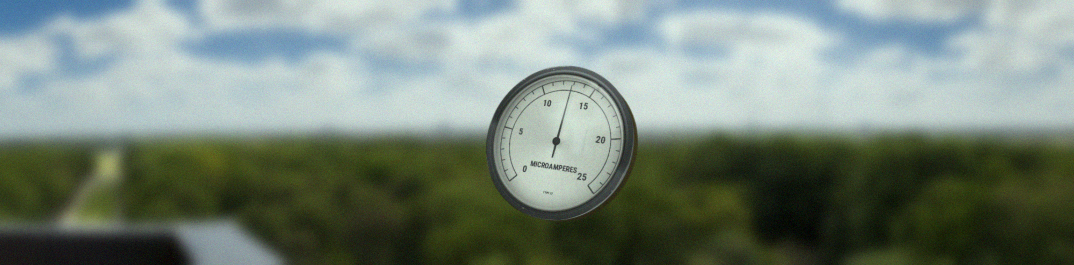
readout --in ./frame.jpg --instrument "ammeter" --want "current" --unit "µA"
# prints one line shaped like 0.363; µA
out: 13; µA
